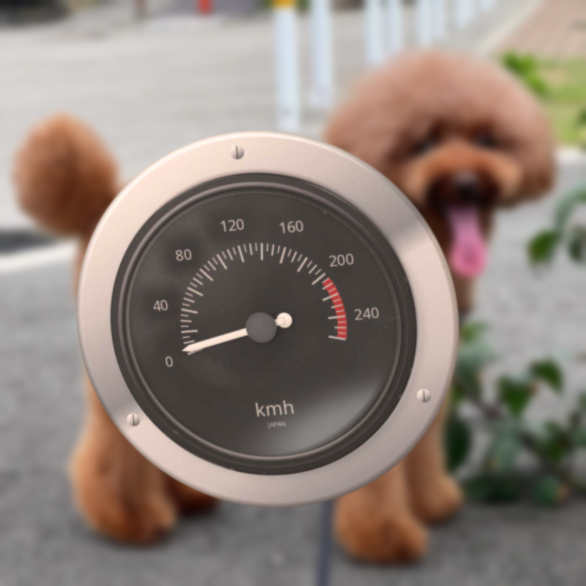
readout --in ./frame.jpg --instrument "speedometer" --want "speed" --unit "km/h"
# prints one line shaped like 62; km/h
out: 5; km/h
